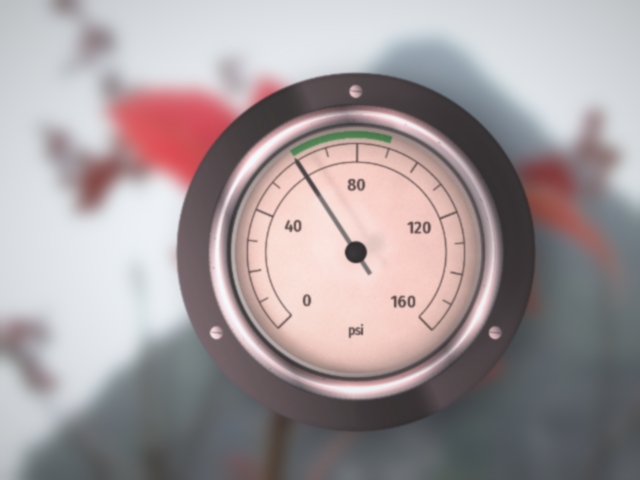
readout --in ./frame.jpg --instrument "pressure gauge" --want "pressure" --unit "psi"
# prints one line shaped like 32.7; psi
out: 60; psi
